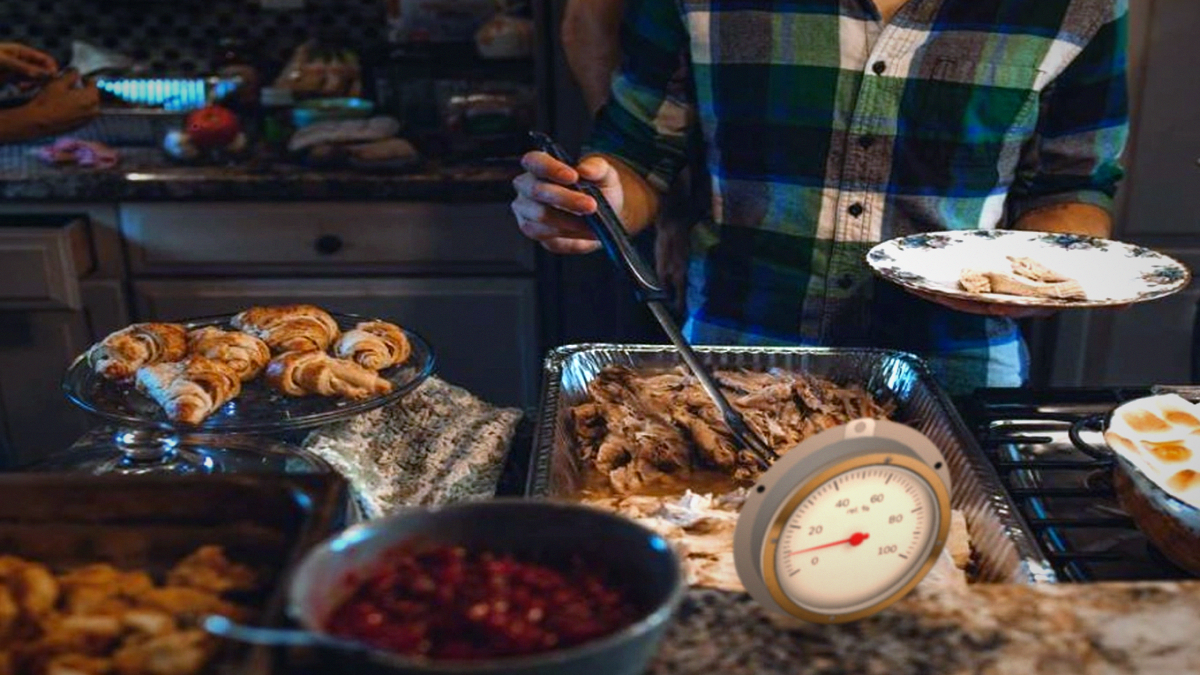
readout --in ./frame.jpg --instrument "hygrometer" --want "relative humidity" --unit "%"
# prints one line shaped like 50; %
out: 10; %
